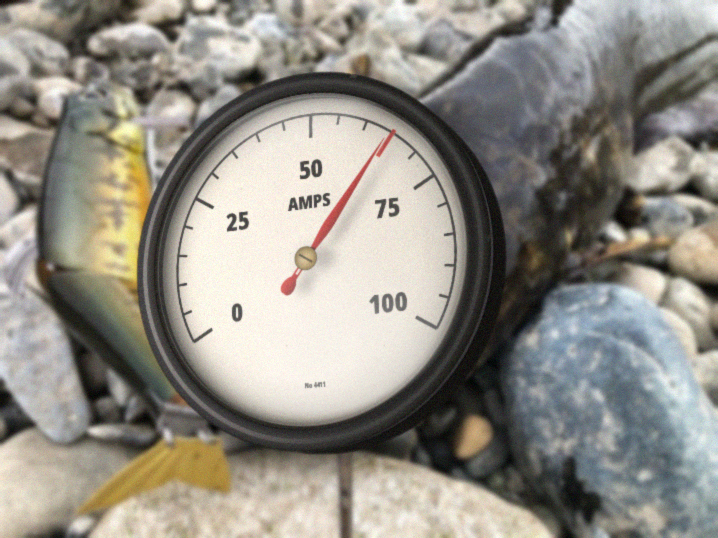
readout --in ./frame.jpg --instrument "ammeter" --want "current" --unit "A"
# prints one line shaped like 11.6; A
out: 65; A
